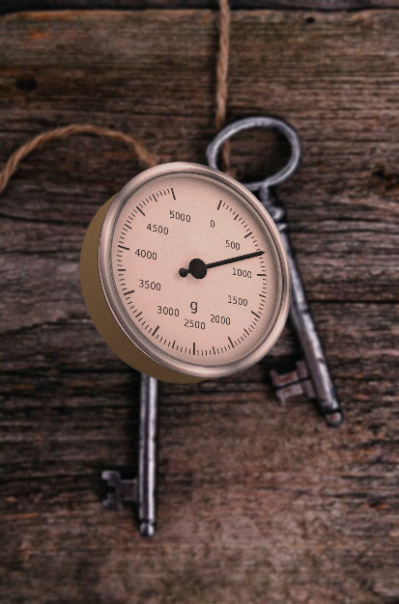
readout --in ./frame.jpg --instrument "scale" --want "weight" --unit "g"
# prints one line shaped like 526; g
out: 750; g
